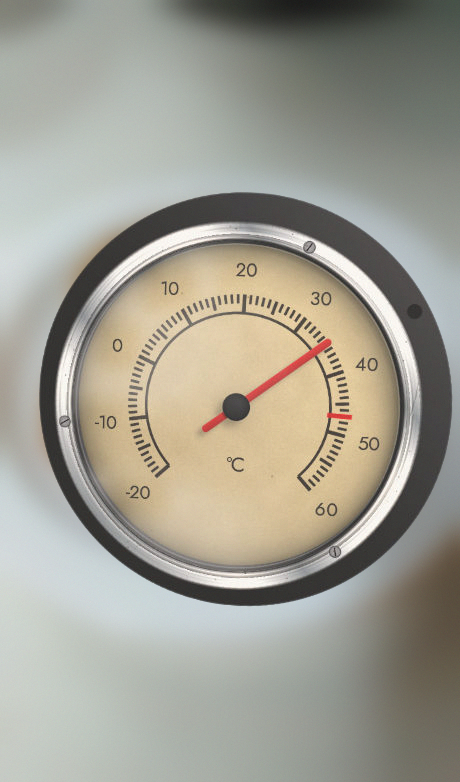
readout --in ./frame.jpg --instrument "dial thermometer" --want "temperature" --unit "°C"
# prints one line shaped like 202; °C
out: 35; °C
